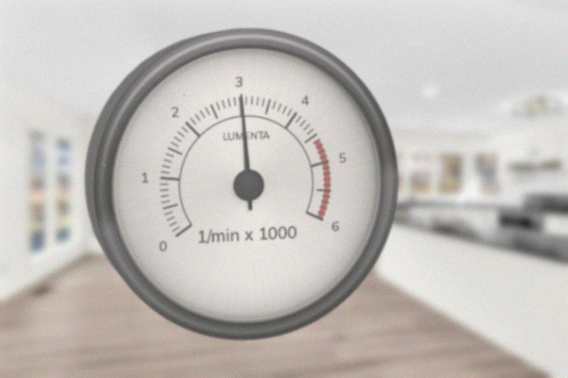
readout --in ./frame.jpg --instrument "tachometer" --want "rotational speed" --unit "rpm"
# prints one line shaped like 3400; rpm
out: 3000; rpm
